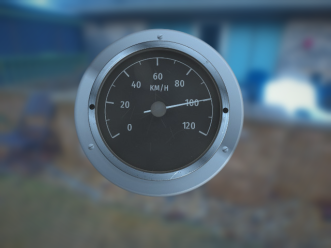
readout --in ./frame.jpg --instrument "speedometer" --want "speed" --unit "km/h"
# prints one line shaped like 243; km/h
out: 100; km/h
